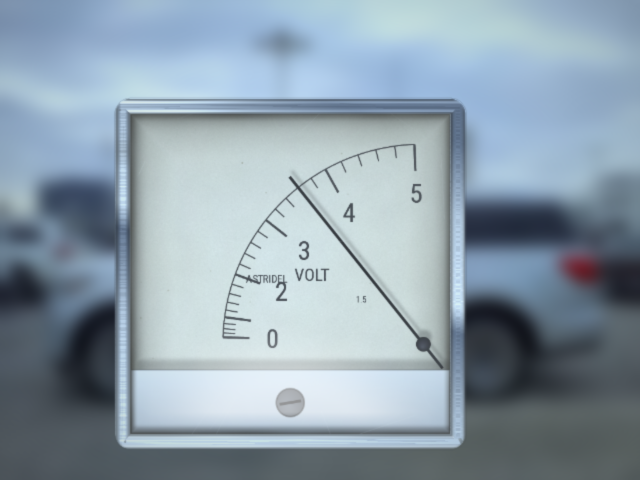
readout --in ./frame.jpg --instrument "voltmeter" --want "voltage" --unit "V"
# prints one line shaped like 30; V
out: 3.6; V
